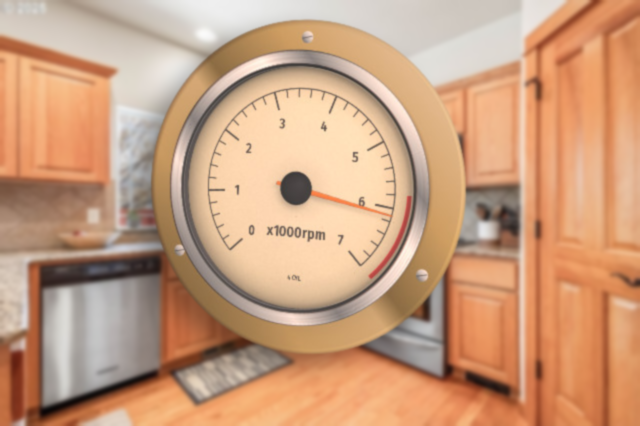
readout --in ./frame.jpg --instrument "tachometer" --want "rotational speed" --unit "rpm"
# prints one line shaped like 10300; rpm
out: 6100; rpm
